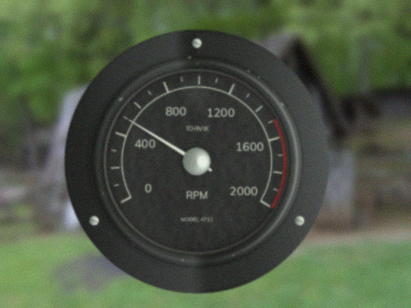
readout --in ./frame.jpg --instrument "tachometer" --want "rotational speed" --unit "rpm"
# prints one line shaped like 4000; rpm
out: 500; rpm
